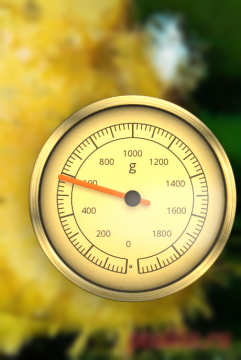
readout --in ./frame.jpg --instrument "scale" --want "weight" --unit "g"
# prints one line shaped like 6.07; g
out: 580; g
